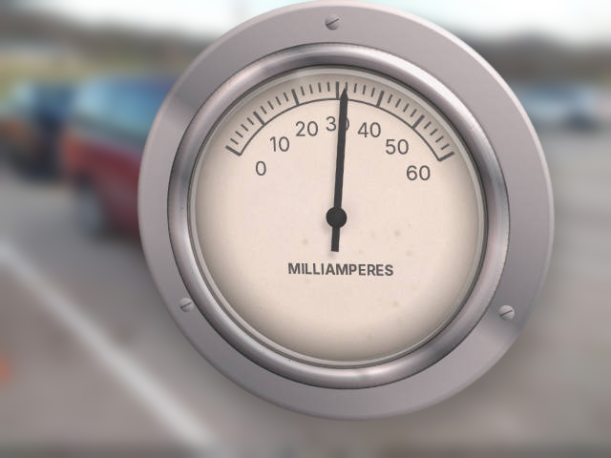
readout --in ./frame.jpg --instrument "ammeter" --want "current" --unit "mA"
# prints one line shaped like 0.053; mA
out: 32; mA
